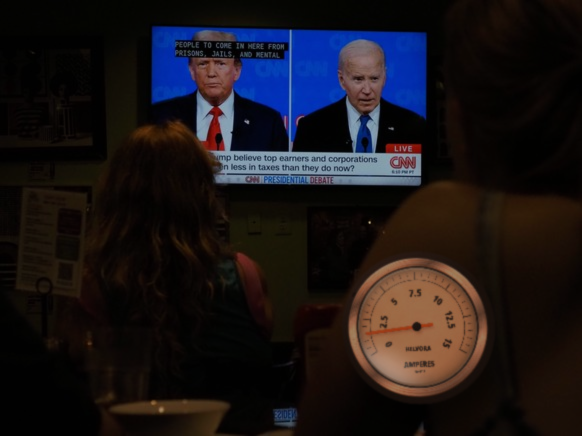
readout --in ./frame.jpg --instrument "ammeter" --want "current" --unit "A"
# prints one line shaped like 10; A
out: 1.5; A
